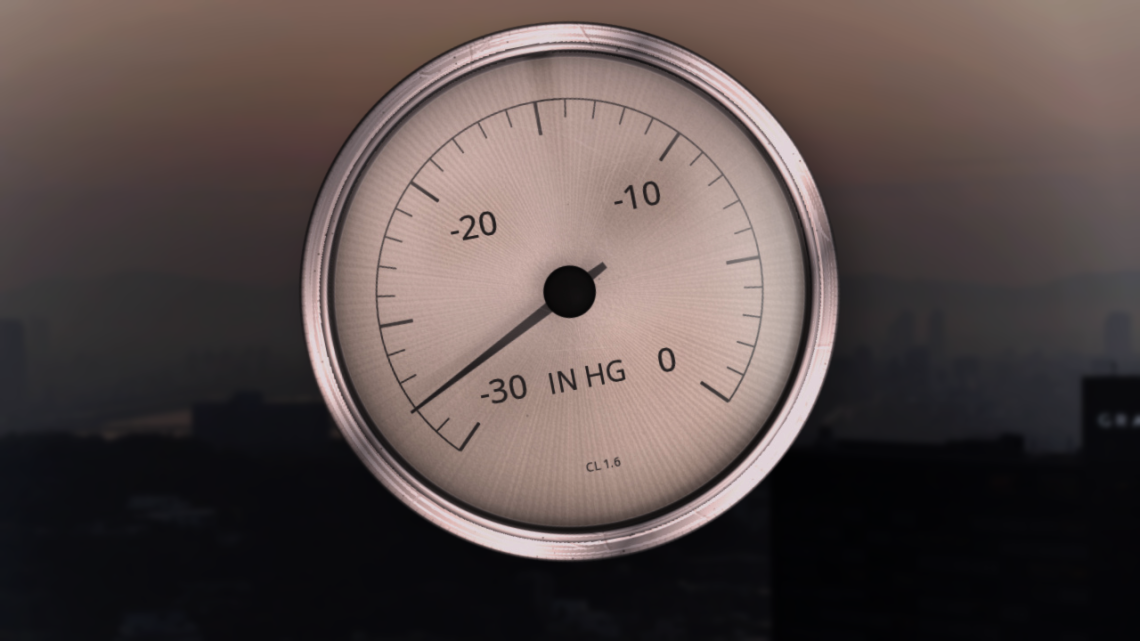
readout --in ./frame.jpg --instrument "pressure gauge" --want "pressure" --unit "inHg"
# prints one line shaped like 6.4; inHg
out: -28; inHg
